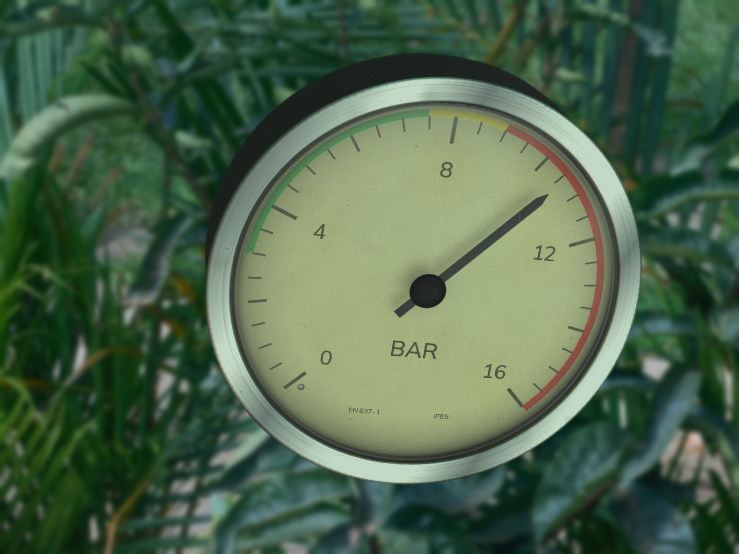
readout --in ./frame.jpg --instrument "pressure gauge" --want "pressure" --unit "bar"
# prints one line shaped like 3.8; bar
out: 10.5; bar
